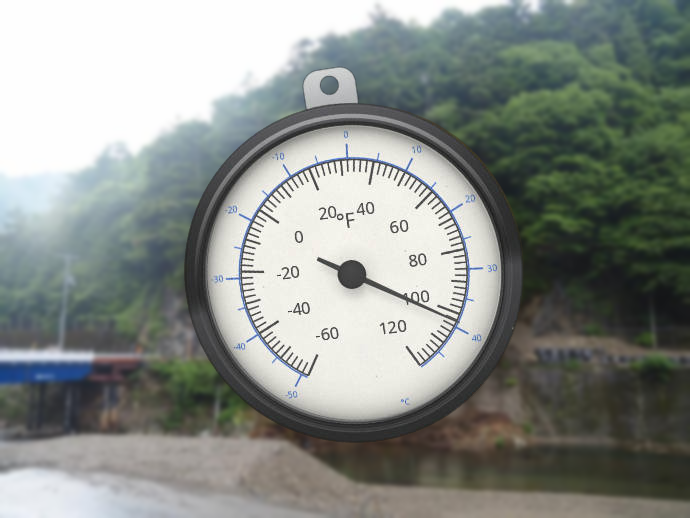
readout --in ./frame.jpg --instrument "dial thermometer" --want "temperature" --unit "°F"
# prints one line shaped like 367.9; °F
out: 102; °F
